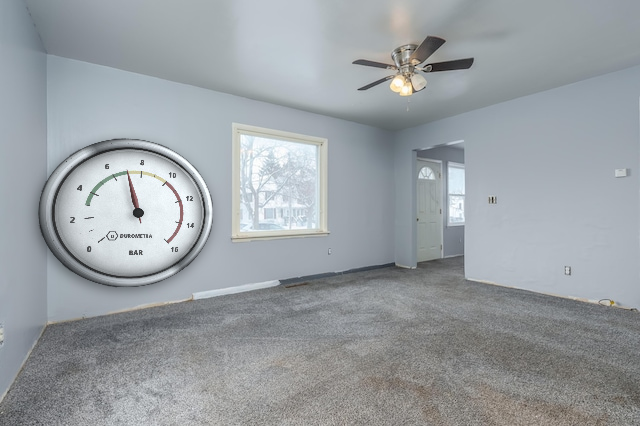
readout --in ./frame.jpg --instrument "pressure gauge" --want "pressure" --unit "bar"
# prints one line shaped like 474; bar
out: 7; bar
